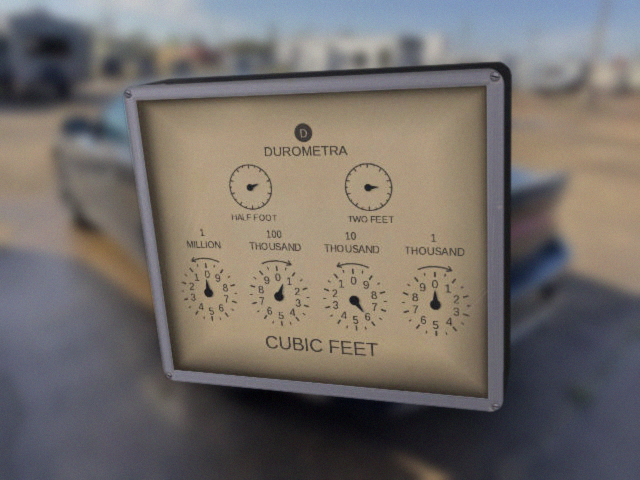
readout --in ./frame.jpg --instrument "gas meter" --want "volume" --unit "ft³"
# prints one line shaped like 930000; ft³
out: 6000; ft³
